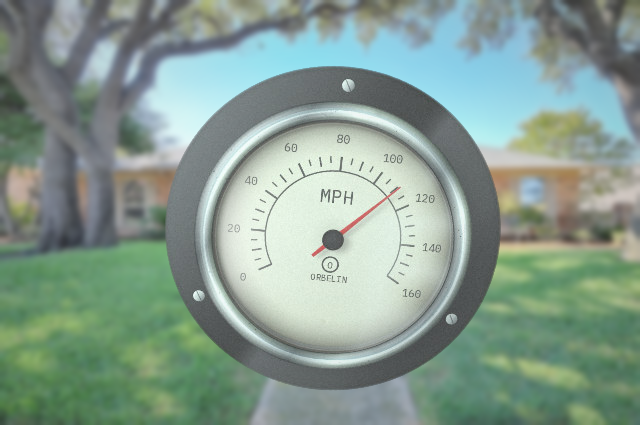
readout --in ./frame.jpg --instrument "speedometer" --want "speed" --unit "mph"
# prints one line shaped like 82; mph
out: 110; mph
